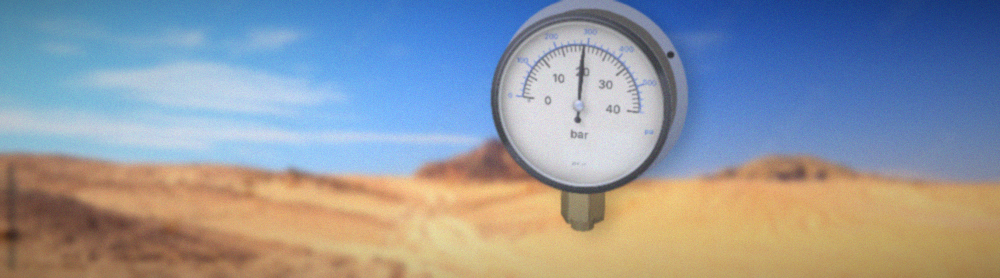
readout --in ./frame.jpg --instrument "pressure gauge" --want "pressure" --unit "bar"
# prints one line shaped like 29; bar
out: 20; bar
